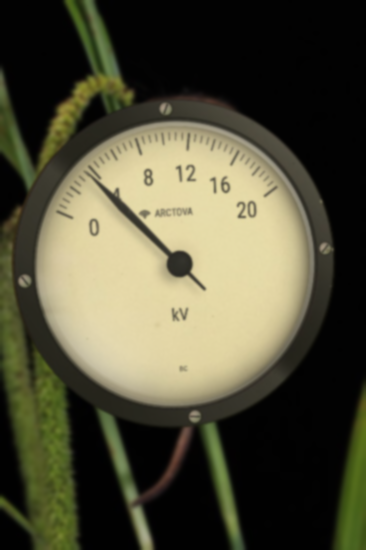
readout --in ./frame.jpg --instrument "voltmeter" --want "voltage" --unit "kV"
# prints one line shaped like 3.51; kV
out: 3.5; kV
